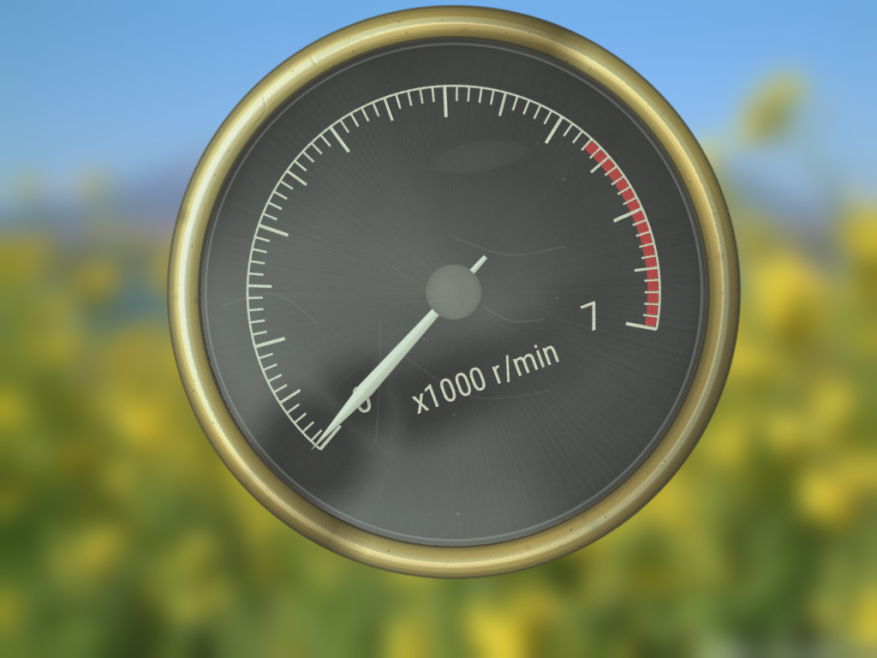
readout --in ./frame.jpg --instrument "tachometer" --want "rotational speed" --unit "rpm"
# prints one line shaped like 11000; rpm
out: 50; rpm
